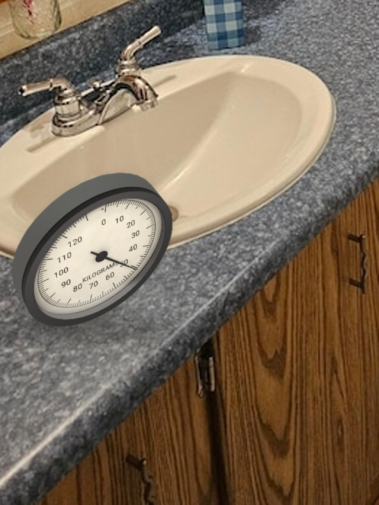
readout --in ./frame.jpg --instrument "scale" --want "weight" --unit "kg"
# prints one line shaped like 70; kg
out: 50; kg
